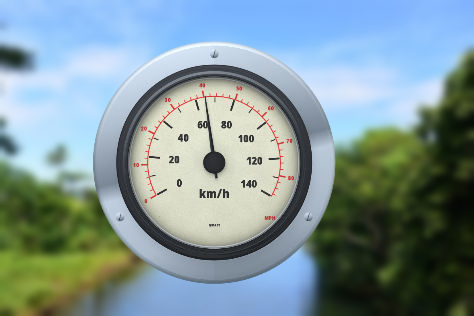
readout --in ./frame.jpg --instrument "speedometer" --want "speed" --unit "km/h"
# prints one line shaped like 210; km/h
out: 65; km/h
